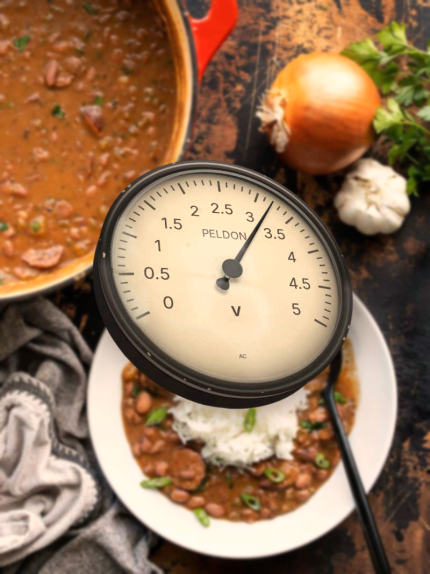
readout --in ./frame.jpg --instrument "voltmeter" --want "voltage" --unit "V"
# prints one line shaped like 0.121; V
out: 3.2; V
